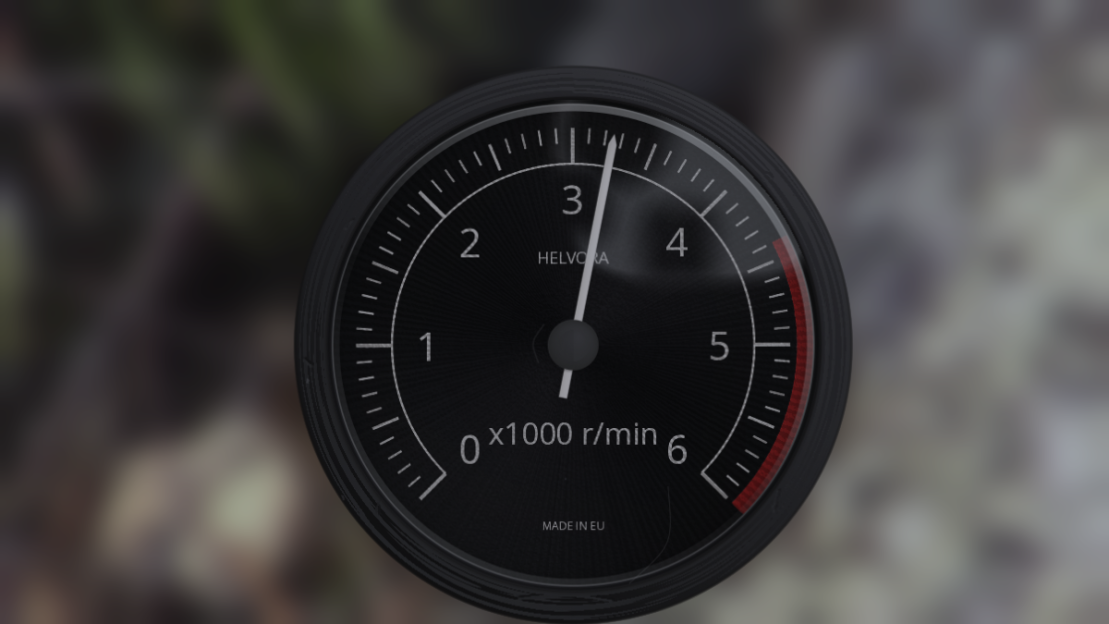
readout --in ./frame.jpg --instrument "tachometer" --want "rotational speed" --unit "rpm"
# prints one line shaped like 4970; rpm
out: 3250; rpm
